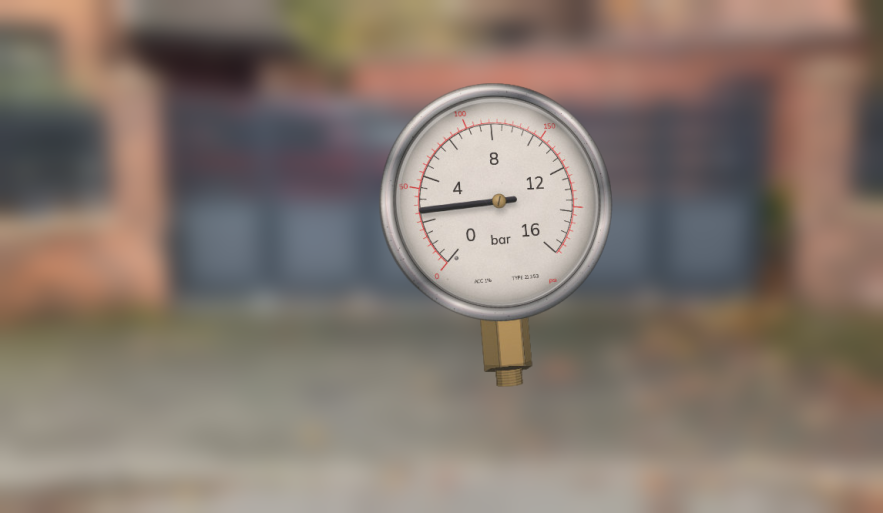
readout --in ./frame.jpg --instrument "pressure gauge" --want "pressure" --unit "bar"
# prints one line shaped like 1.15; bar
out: 2.5; bar
